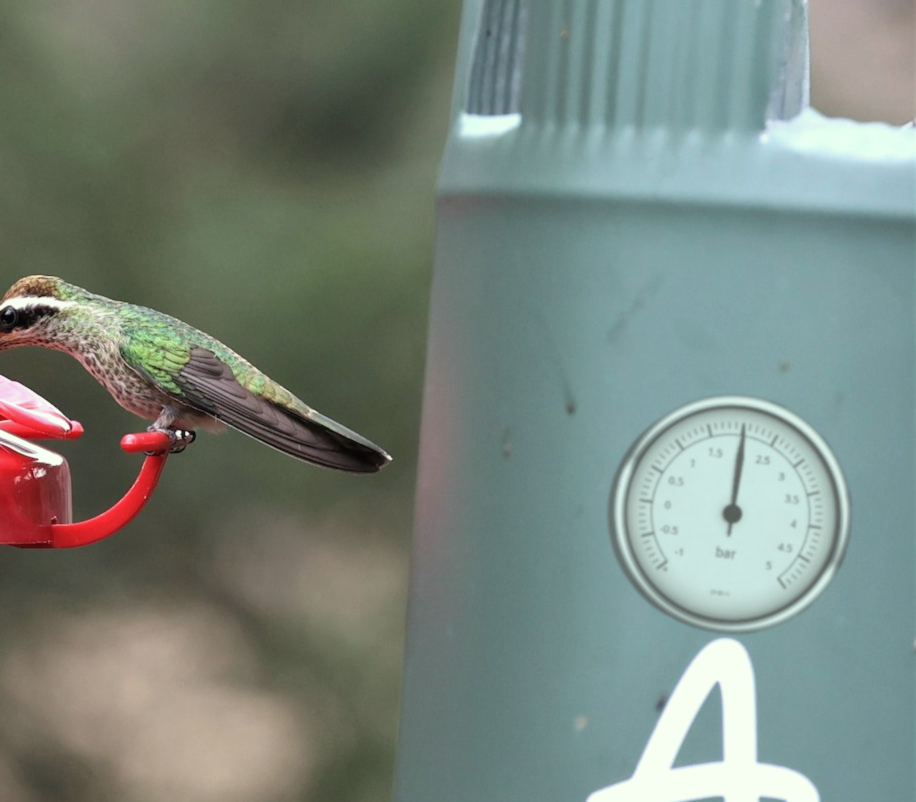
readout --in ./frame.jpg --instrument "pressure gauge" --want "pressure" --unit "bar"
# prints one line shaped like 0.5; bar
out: 2; bar
